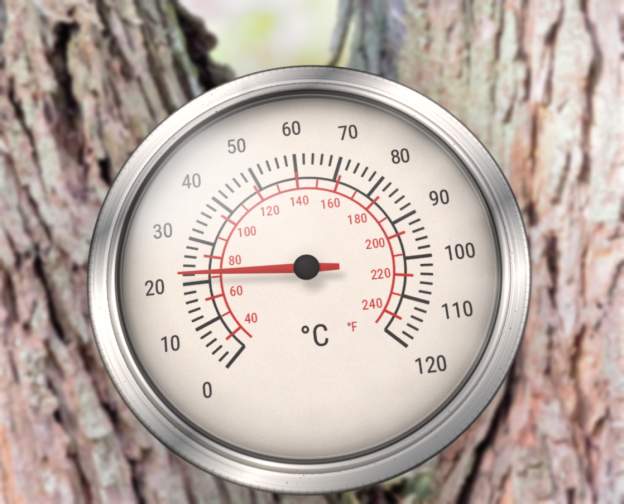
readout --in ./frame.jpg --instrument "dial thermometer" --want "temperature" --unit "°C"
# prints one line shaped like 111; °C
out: 22; °C
